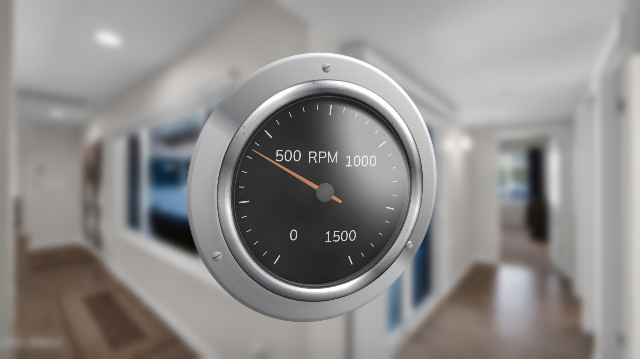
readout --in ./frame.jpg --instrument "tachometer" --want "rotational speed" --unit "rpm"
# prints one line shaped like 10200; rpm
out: 425; rpm
